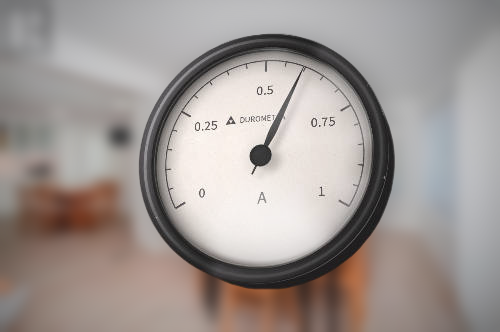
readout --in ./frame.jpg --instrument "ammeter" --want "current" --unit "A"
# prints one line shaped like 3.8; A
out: 0.6; A
